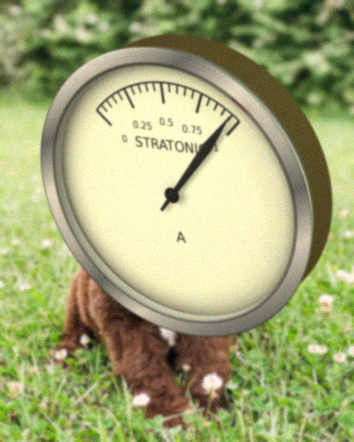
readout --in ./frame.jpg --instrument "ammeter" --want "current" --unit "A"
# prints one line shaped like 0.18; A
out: 0.95; A
